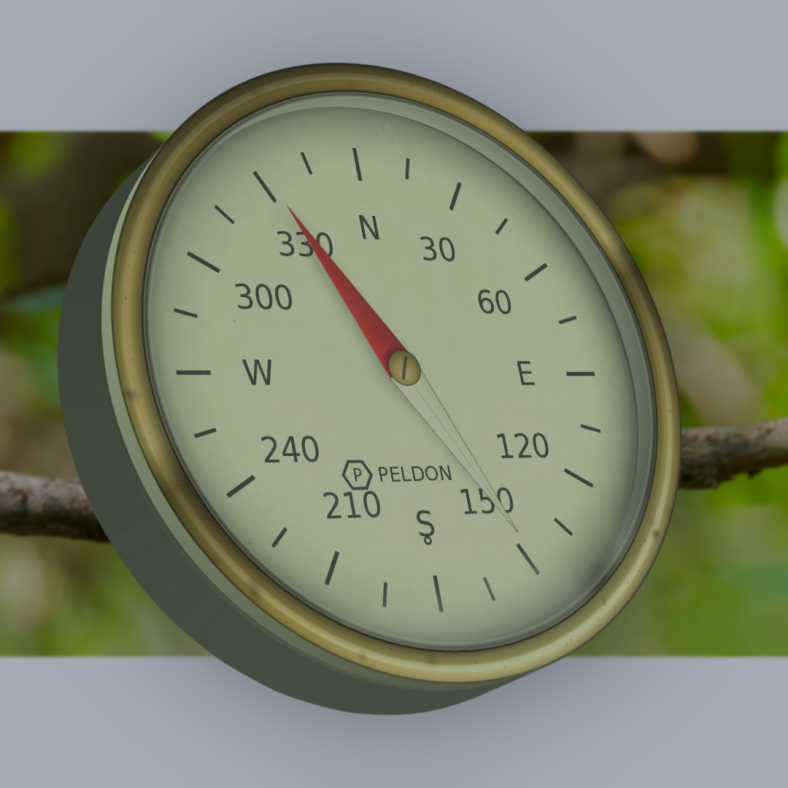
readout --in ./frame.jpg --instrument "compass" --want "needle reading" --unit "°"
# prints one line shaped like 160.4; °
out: 330; °
